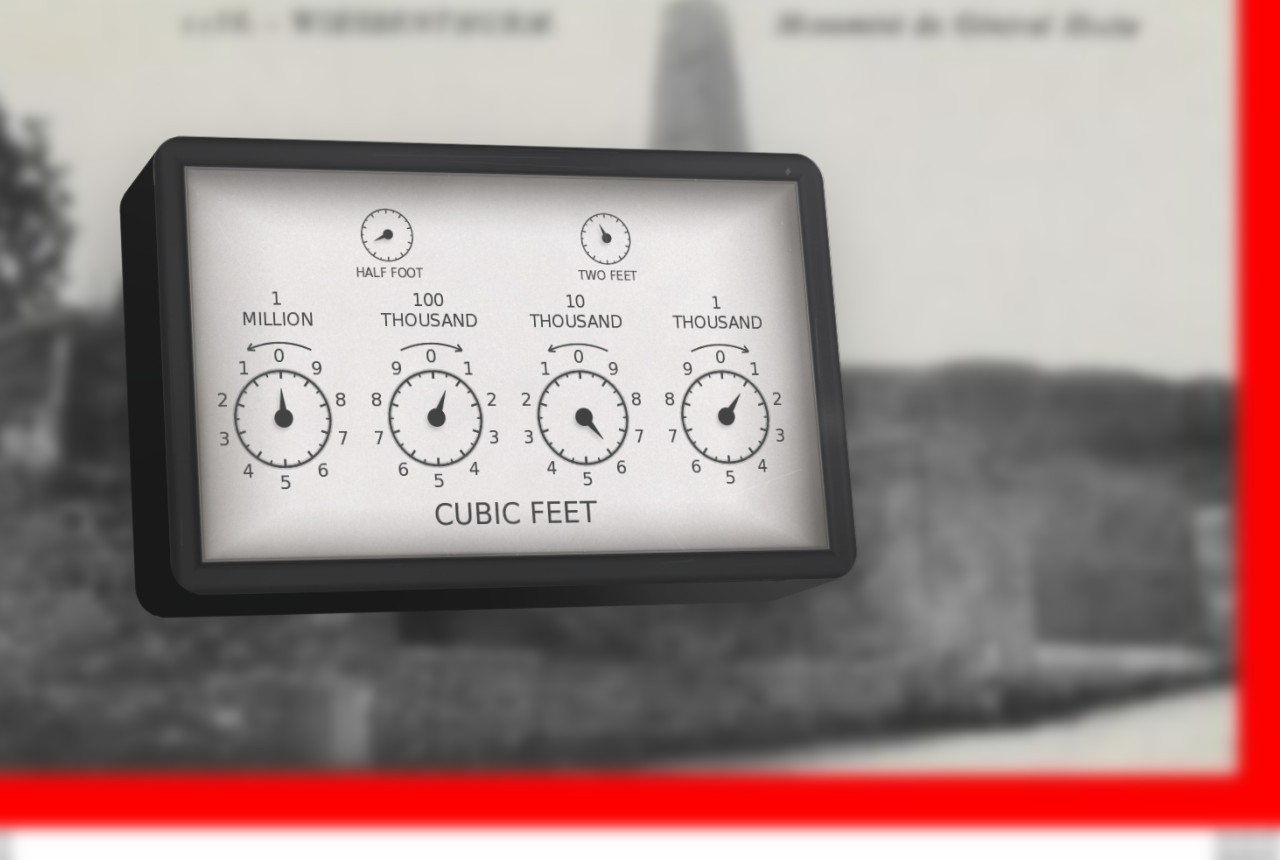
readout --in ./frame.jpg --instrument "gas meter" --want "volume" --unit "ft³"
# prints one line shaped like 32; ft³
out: 6100; ft³
